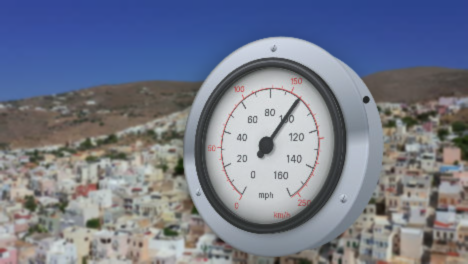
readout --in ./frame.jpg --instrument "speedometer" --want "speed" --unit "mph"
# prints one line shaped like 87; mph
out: 100; mph
